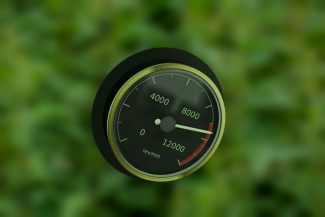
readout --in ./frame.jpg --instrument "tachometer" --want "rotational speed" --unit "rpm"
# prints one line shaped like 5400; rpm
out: 9500; rpm
